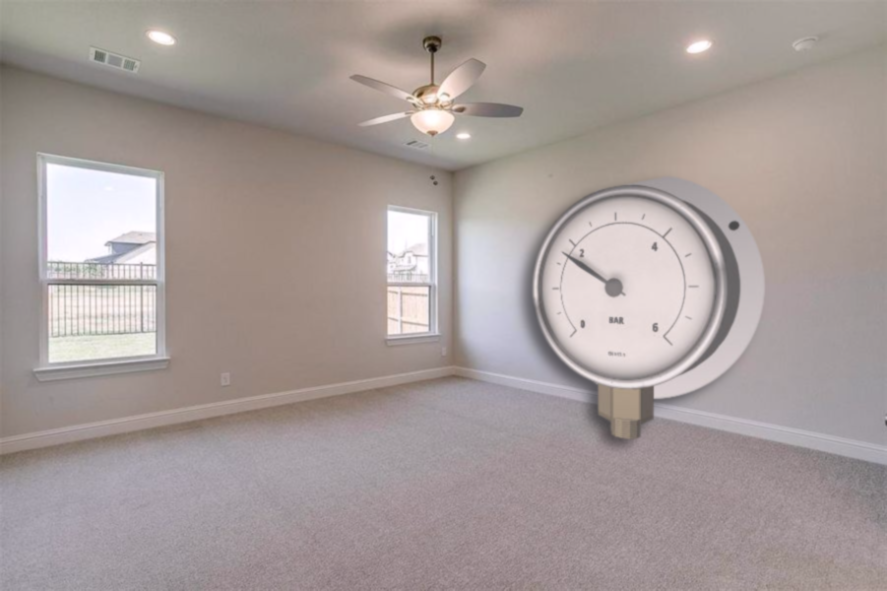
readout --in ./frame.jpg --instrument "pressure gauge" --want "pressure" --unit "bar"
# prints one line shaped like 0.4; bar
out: 1.75; bar
